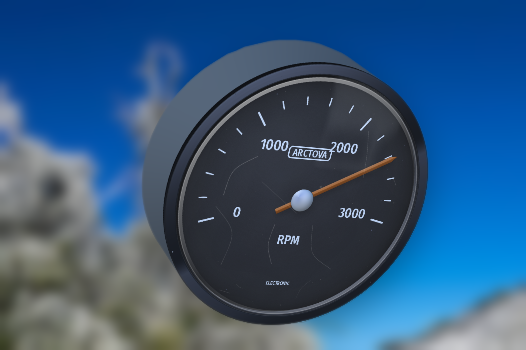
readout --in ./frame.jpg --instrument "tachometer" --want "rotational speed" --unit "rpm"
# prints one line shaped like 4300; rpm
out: 2400; rpm
